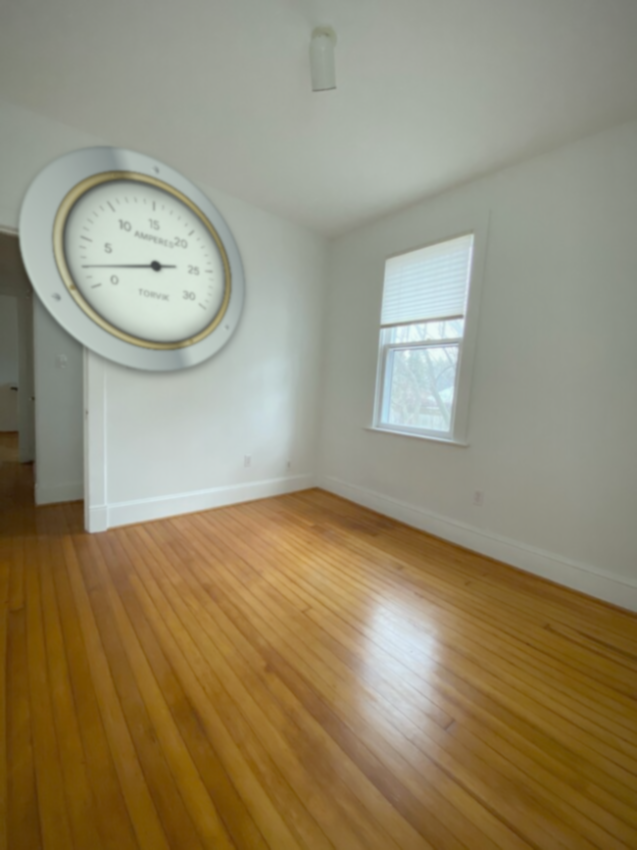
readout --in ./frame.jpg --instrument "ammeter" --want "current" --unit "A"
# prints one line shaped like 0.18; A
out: 2; A
